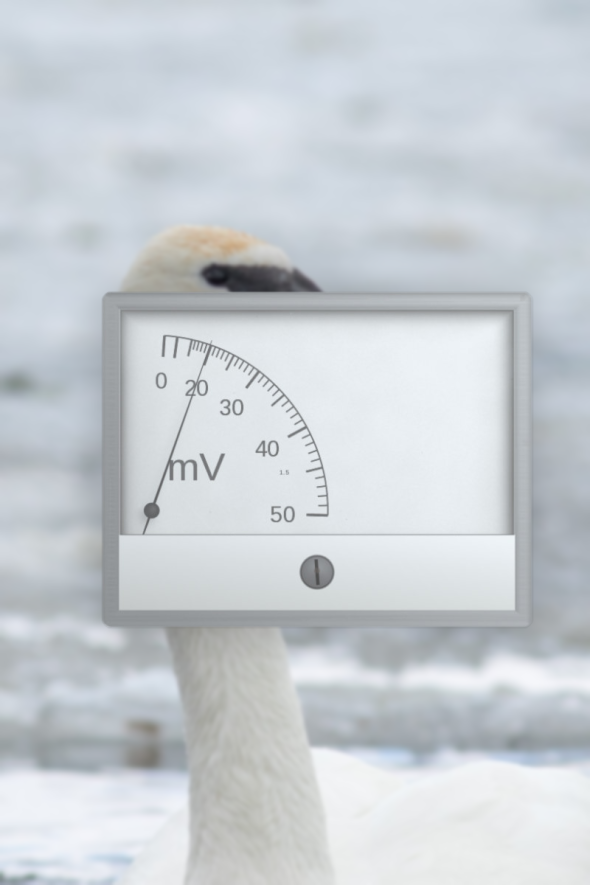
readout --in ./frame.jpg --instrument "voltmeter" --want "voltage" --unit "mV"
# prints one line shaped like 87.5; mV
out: 20; mV
